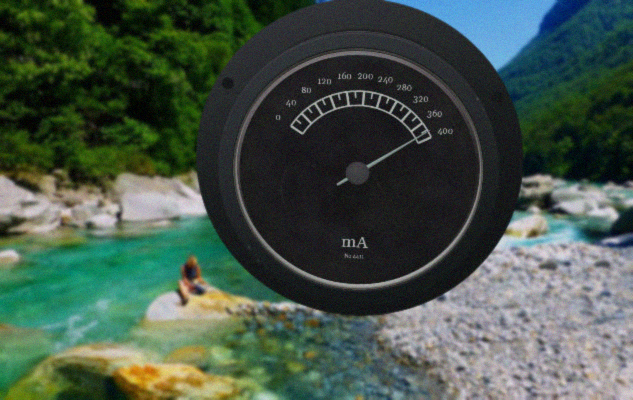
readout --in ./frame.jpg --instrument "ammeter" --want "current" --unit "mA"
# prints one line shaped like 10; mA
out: 380; mA
